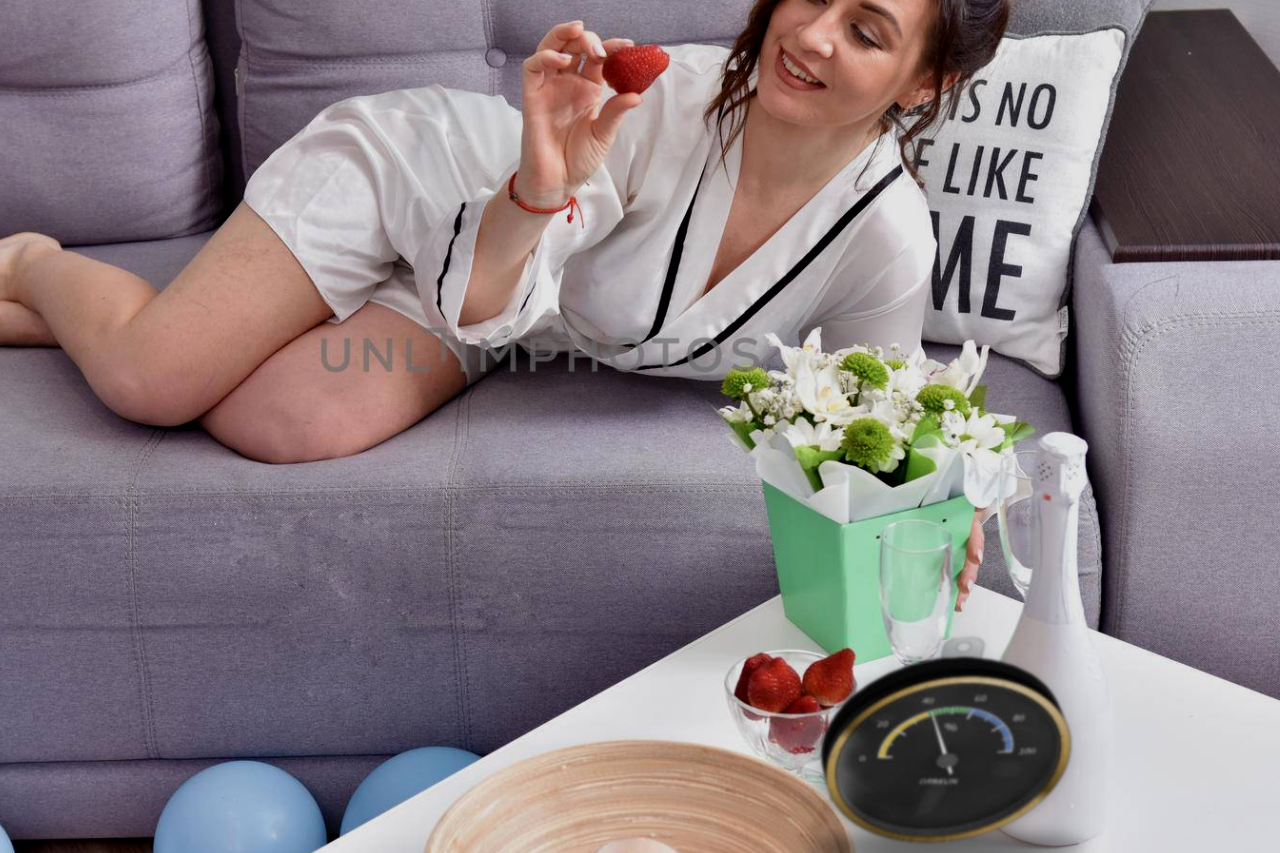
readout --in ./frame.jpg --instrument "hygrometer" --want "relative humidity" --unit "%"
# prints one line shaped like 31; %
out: 40; %
